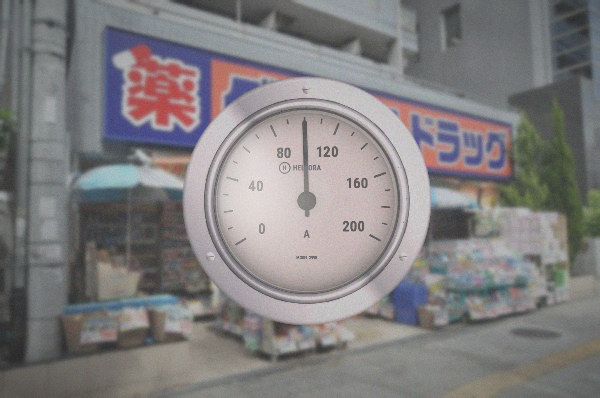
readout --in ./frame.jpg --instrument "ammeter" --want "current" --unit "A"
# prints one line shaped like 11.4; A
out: 100; A
